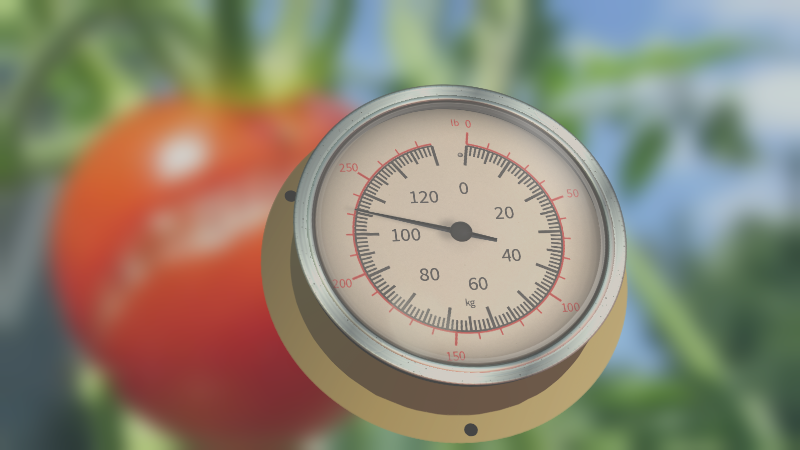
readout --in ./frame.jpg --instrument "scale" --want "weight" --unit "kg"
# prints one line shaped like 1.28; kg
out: 105; kg
